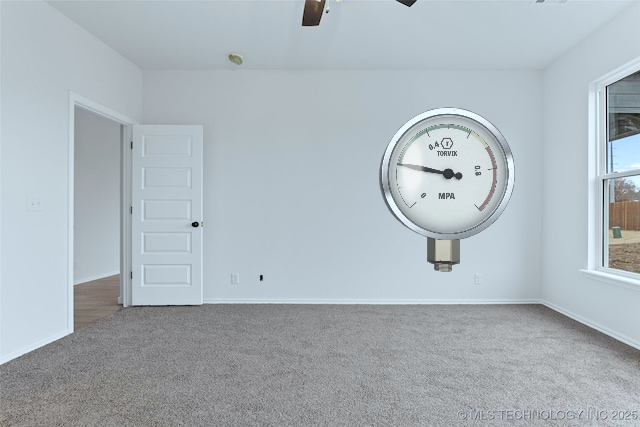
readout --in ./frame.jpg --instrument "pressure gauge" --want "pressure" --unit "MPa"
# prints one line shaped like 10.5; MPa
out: 0.2; MPa
